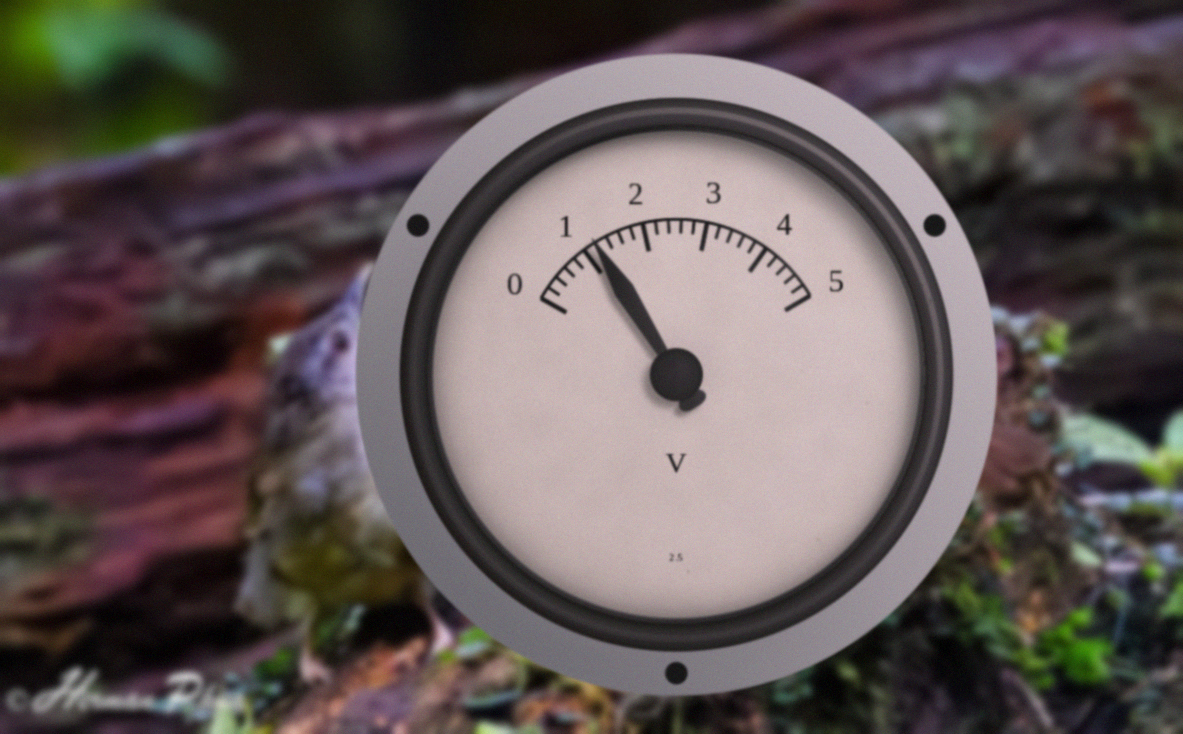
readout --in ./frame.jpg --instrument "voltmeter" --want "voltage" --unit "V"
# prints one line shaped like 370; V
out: 1.2; V
